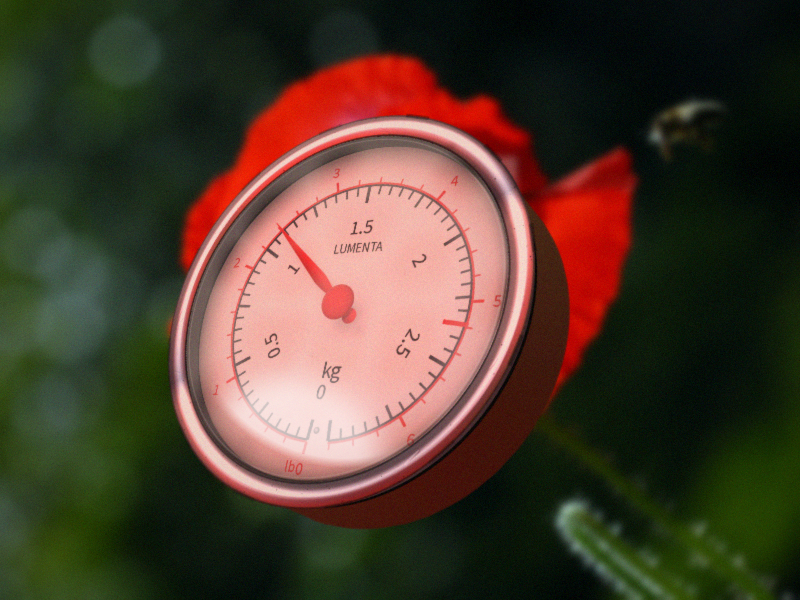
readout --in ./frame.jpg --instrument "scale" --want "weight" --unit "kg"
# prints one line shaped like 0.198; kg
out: 1.1; kg
